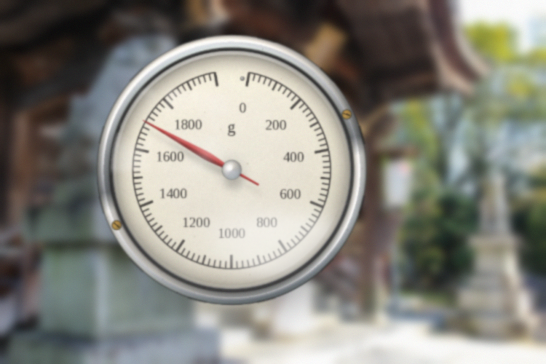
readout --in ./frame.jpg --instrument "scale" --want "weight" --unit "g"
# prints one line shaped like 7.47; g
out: 1700; g
